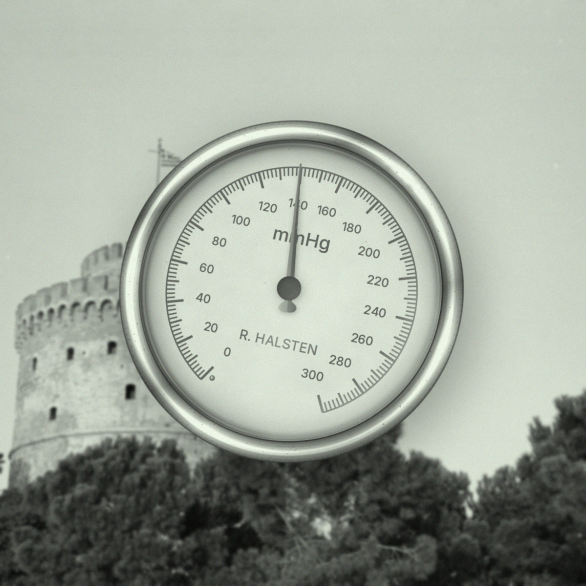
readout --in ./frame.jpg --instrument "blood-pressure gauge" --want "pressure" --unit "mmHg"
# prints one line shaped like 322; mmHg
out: 140; mmHg
